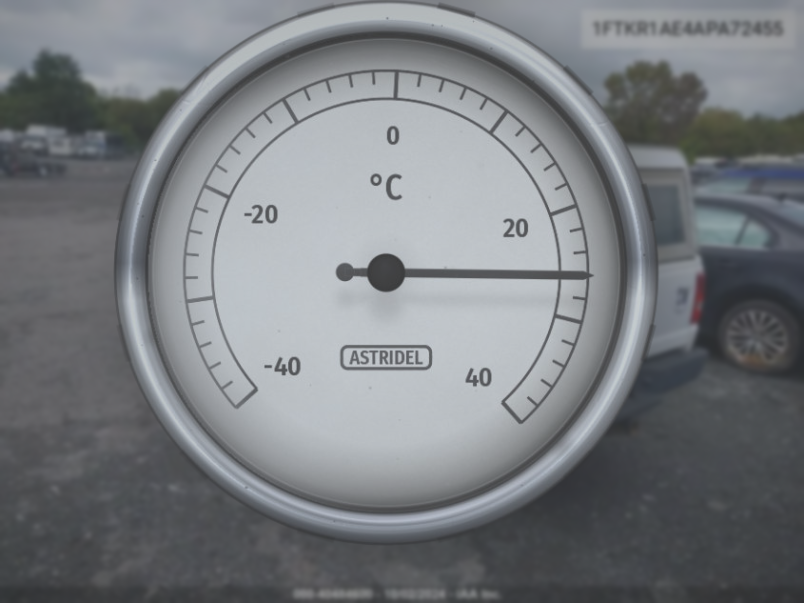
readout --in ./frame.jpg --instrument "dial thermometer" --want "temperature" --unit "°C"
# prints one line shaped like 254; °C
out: 26; °C
